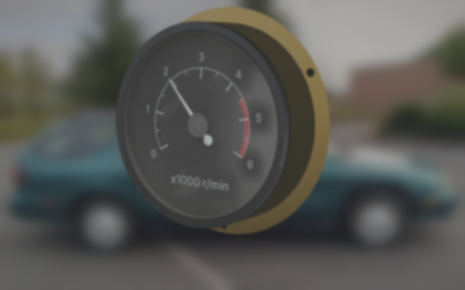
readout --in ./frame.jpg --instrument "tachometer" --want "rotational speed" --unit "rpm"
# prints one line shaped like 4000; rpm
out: 2000; rpm
